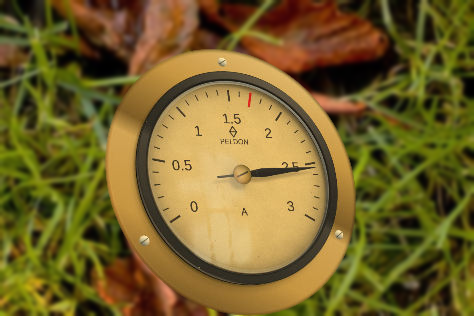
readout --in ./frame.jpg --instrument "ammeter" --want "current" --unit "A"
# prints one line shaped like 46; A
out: 2.55; A
